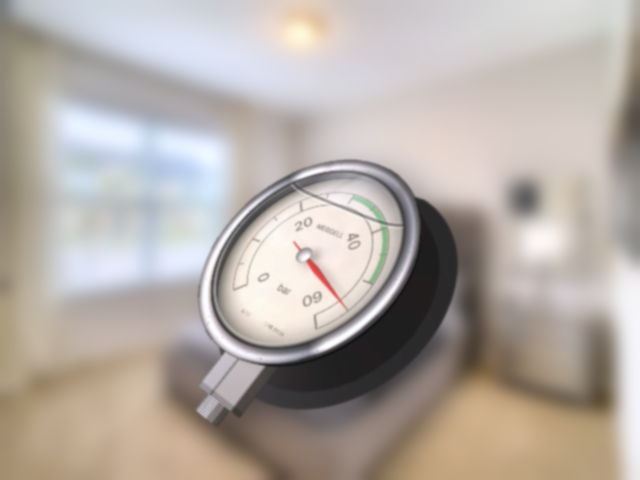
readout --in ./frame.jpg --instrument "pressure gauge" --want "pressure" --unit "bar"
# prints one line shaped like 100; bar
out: 55; bar
